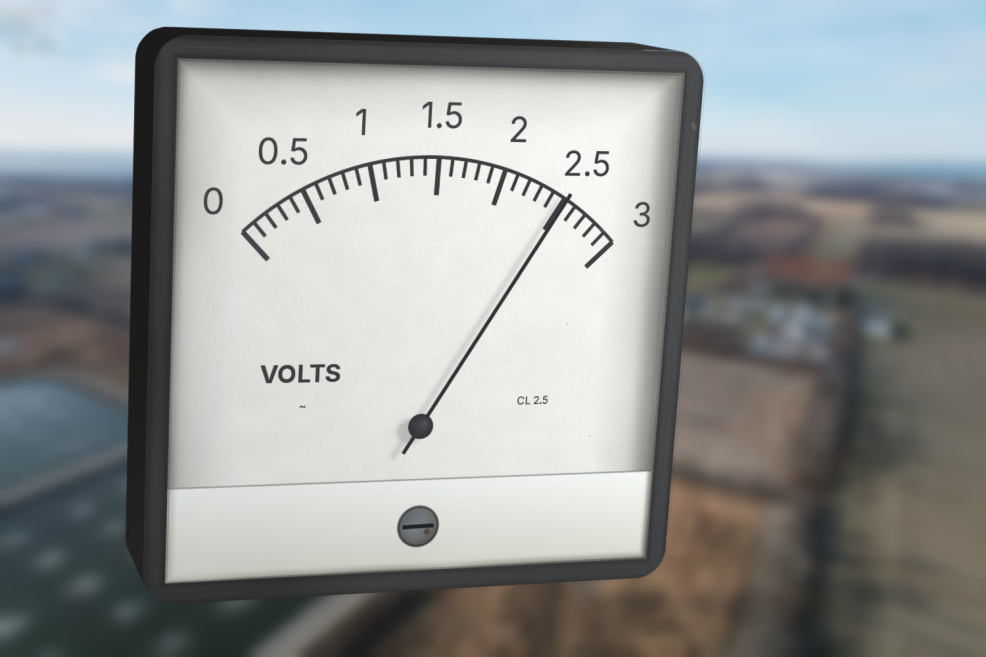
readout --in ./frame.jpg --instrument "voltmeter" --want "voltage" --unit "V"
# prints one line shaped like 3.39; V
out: 2.5; V
